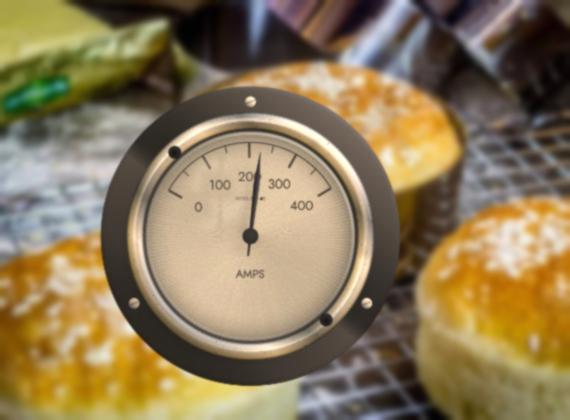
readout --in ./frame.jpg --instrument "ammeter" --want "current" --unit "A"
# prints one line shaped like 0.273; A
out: 225; A
